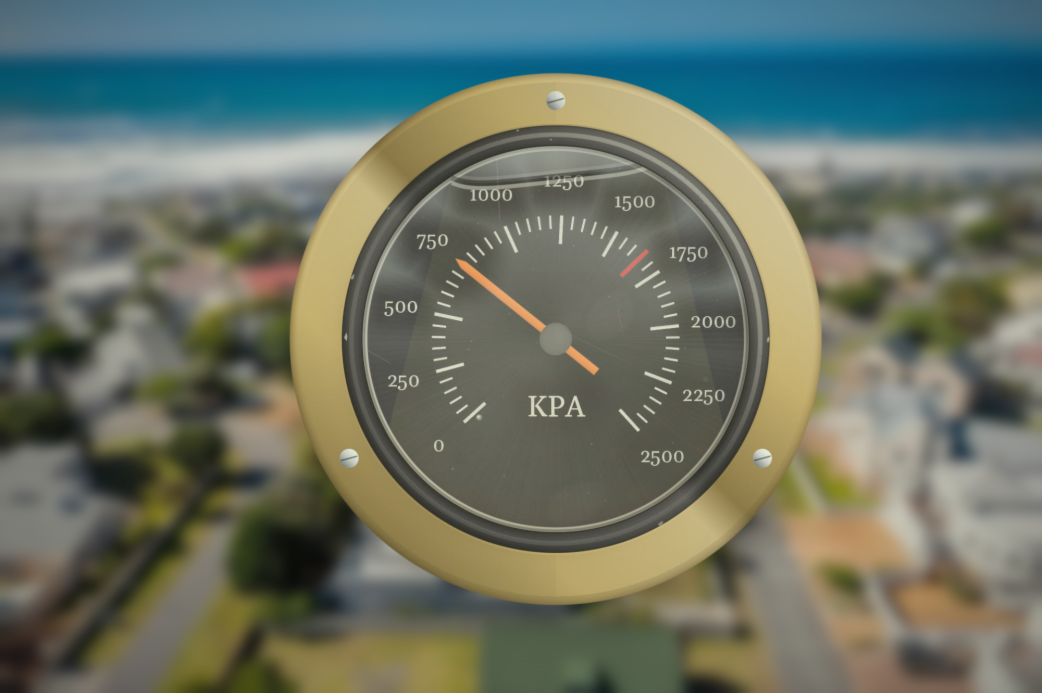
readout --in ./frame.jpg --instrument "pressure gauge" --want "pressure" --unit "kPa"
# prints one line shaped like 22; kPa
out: 750; kPa
